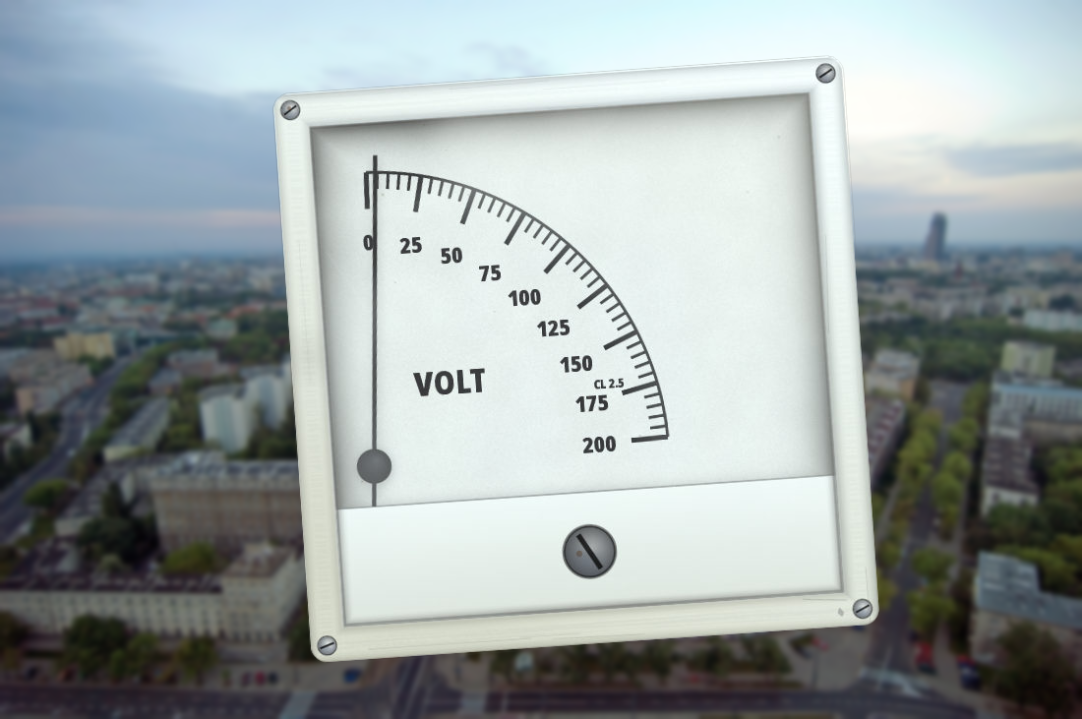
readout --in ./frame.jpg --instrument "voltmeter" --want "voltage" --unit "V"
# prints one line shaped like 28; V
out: 5; V
